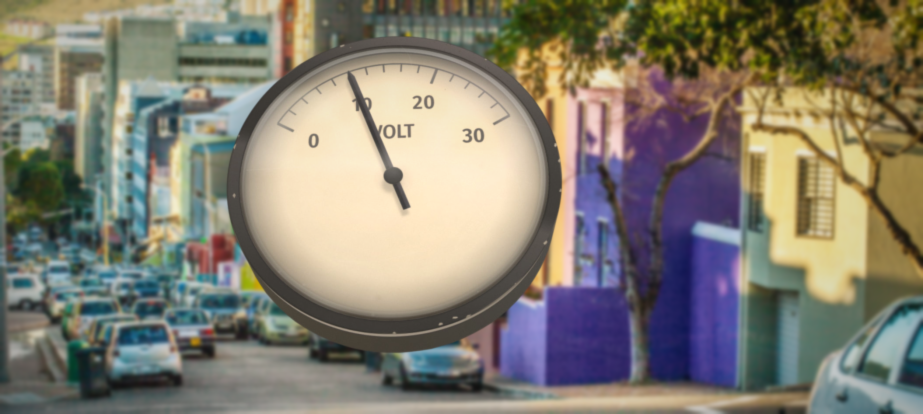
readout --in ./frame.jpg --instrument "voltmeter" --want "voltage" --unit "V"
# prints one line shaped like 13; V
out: 10; V
